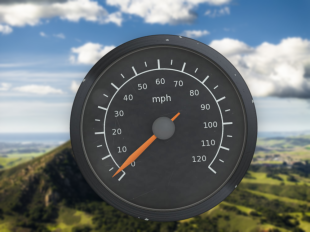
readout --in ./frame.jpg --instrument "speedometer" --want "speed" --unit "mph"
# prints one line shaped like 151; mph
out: 2.5; mph
